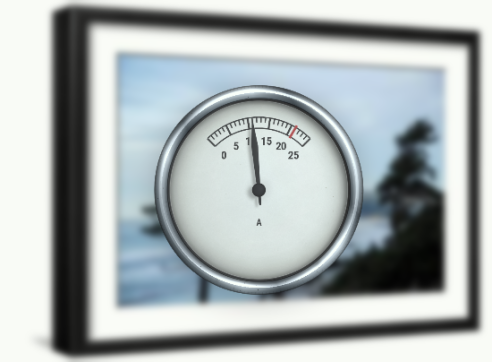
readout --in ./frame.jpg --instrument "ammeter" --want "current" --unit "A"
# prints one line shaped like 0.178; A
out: 11; A
